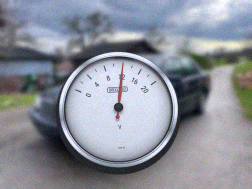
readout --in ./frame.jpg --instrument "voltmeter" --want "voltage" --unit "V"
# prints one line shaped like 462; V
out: 12; V
